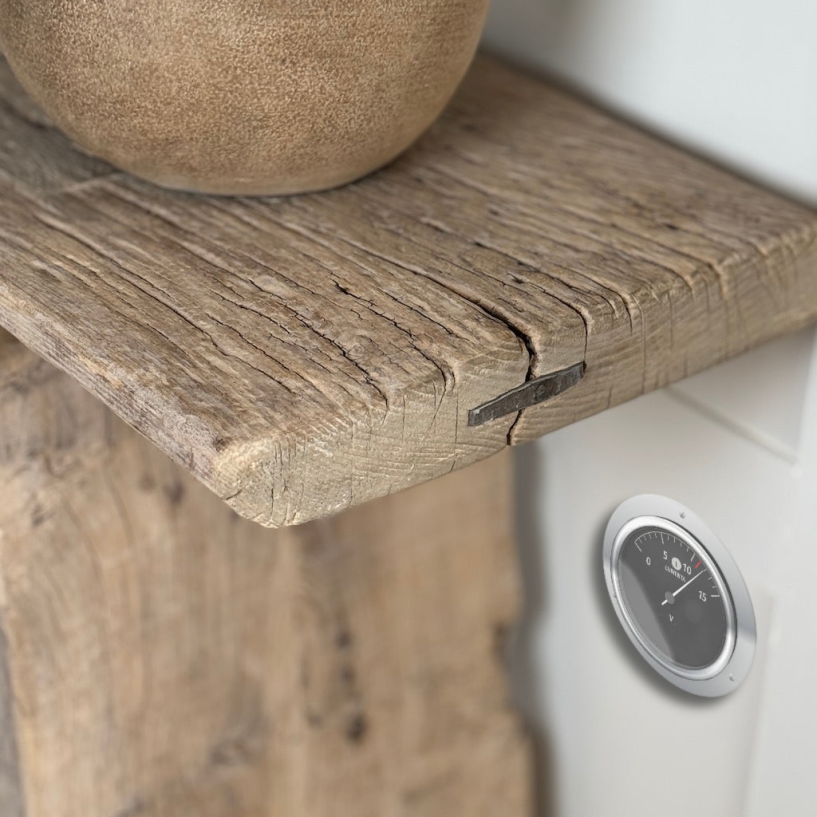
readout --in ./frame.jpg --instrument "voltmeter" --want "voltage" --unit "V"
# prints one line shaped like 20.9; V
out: 12; V
